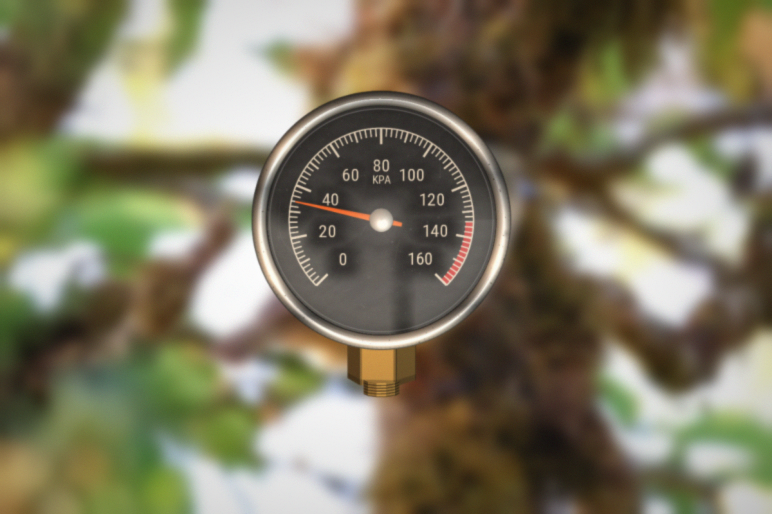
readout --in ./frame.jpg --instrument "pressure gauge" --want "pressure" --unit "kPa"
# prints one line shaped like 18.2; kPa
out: 34; kPa
